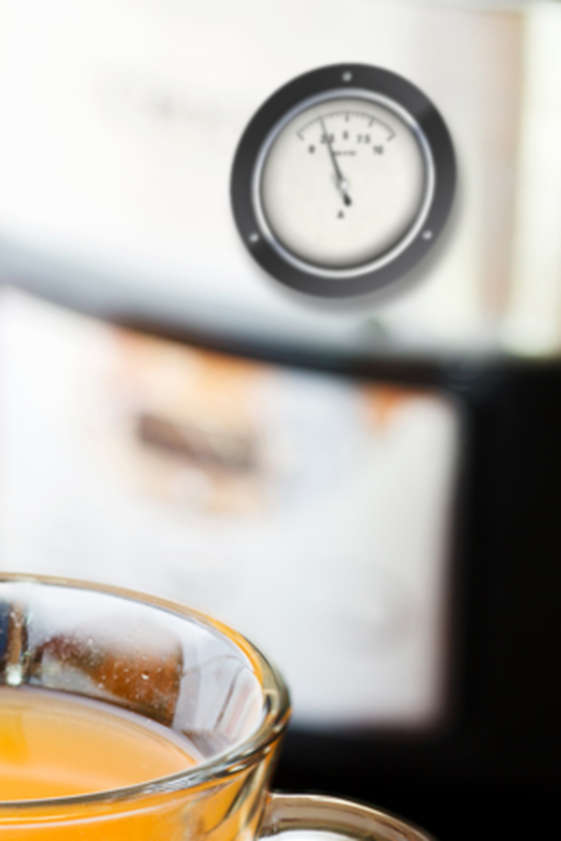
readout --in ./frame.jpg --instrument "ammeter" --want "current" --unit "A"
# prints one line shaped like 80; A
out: 2.5; A
